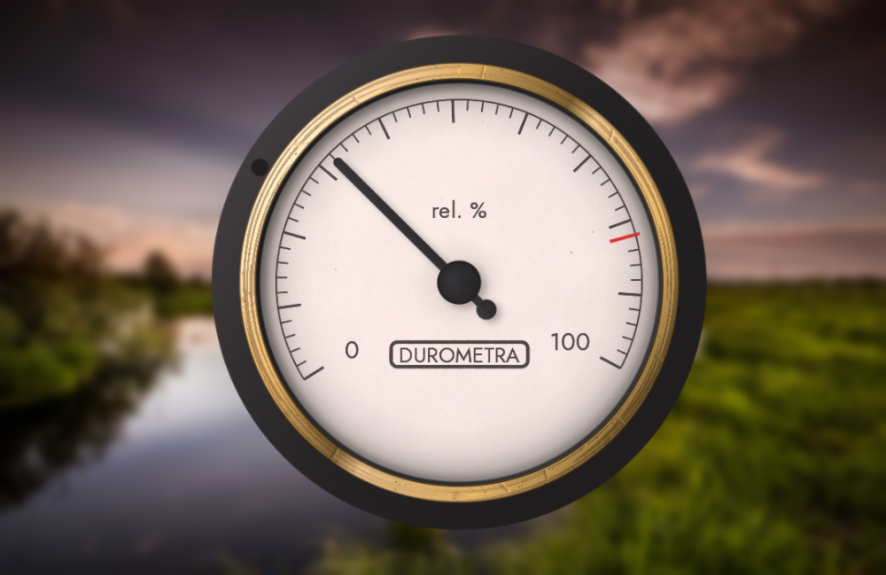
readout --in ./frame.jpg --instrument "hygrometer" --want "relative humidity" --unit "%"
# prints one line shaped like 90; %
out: 32; %
